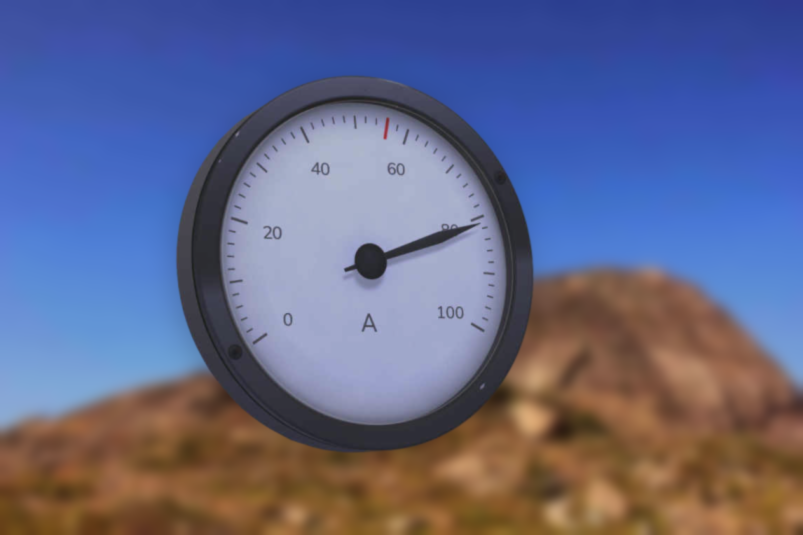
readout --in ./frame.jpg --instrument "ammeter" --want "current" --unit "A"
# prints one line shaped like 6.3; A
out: 81; A
